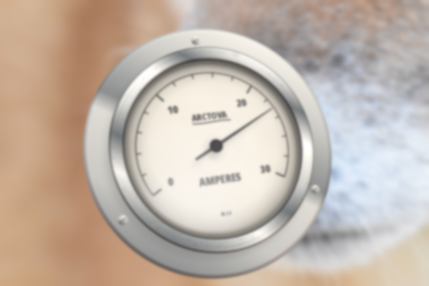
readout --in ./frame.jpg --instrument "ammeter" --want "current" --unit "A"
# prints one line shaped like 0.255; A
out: 23; A
